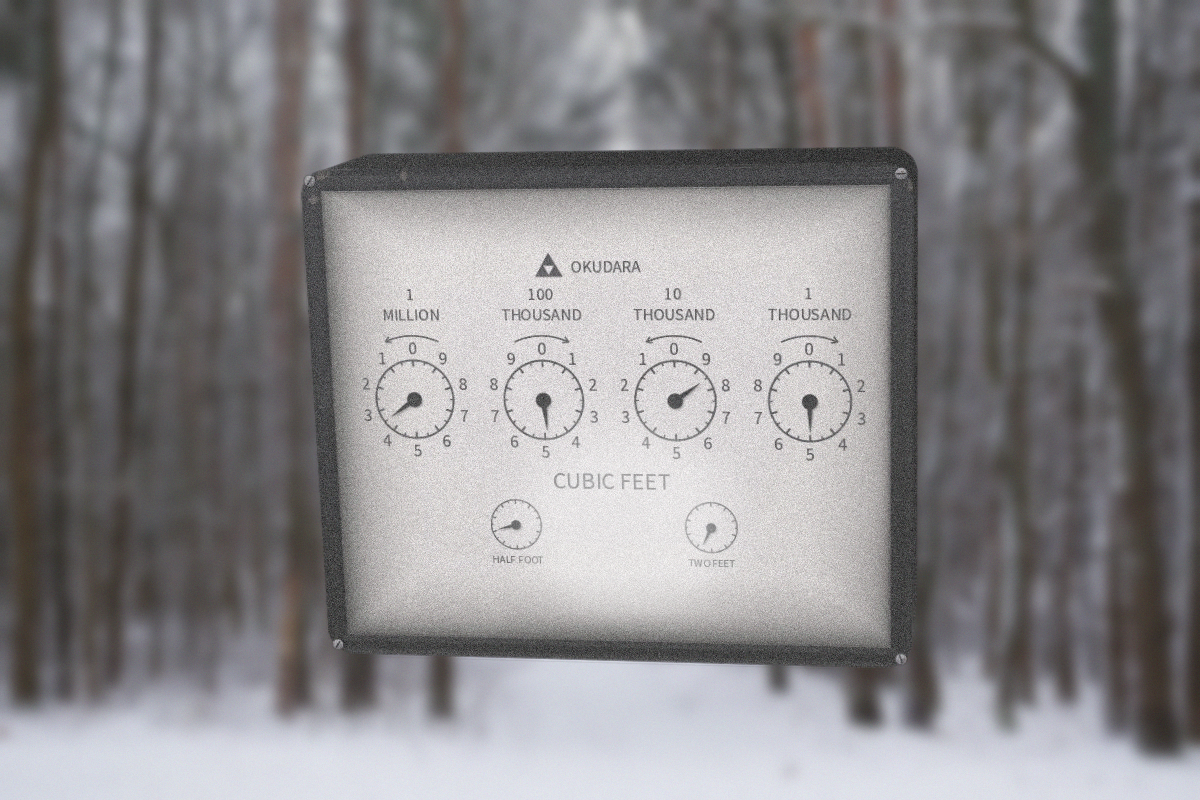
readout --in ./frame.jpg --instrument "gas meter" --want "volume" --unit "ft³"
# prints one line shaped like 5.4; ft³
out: 348500; ft³
